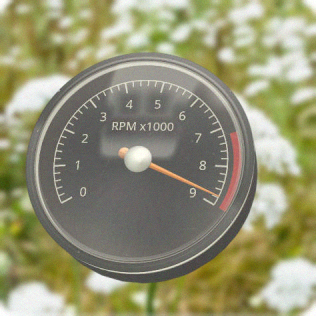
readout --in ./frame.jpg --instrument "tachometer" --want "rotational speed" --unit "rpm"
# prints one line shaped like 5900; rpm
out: 8800; rpm
